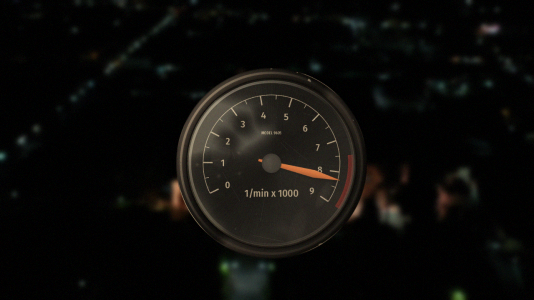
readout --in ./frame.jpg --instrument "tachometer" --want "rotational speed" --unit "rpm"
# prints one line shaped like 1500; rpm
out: 8250; rpm
